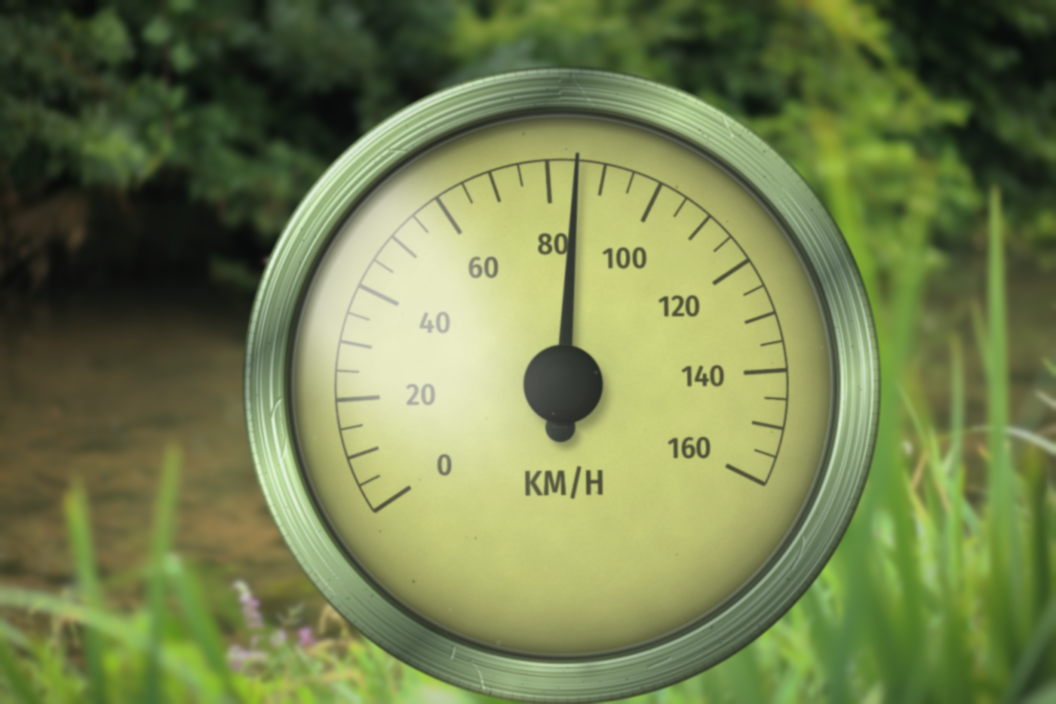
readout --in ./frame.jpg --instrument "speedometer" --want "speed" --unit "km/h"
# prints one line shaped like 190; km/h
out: 85; km/h
